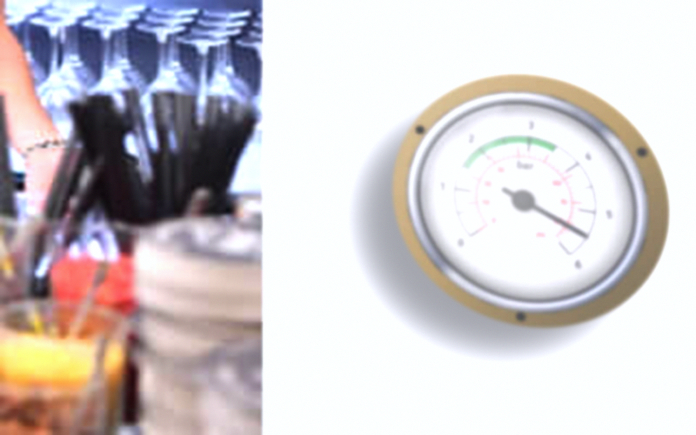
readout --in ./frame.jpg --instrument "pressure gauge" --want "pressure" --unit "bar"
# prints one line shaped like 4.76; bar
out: 5.5; bar
